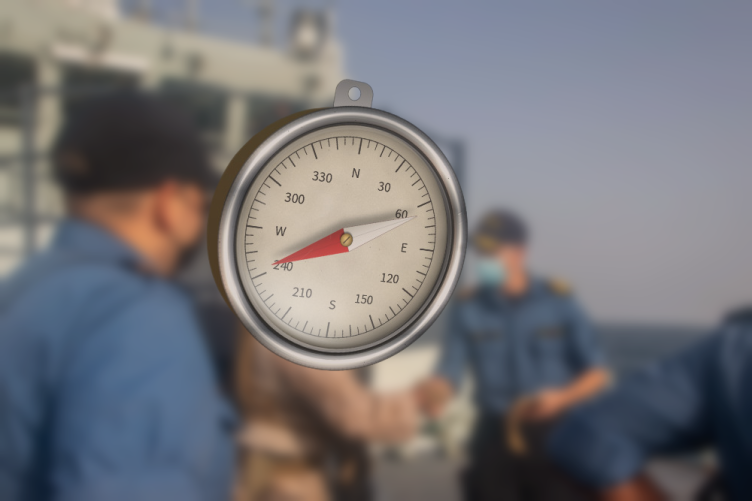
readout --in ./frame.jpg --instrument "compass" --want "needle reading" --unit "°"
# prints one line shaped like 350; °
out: 245; °
